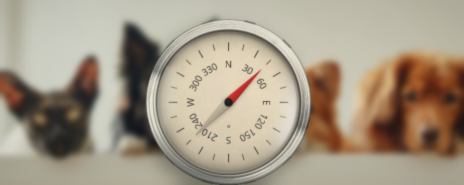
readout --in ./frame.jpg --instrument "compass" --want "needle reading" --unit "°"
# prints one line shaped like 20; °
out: 45; °
